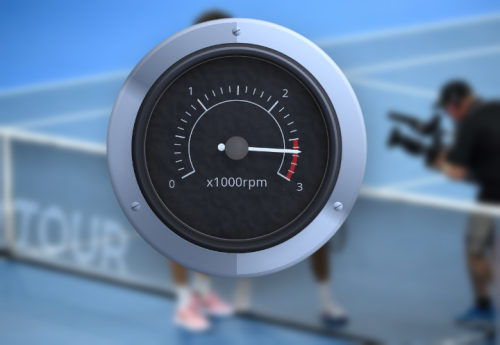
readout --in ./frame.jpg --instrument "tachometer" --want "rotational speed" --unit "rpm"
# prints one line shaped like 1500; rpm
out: 2650; rpm
